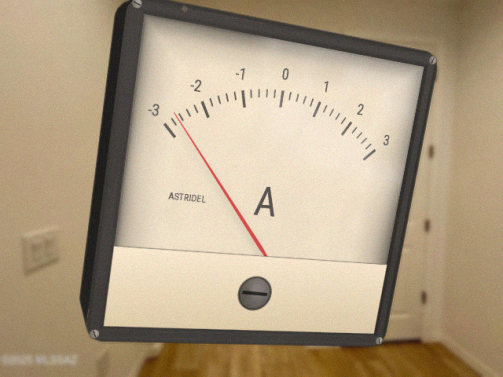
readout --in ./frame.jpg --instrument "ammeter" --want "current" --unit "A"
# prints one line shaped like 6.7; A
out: -2.7; A
